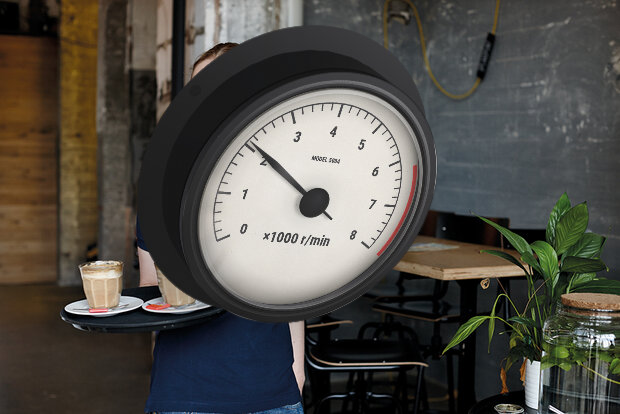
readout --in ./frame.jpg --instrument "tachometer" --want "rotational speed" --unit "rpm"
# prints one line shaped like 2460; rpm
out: 2100; rpm
